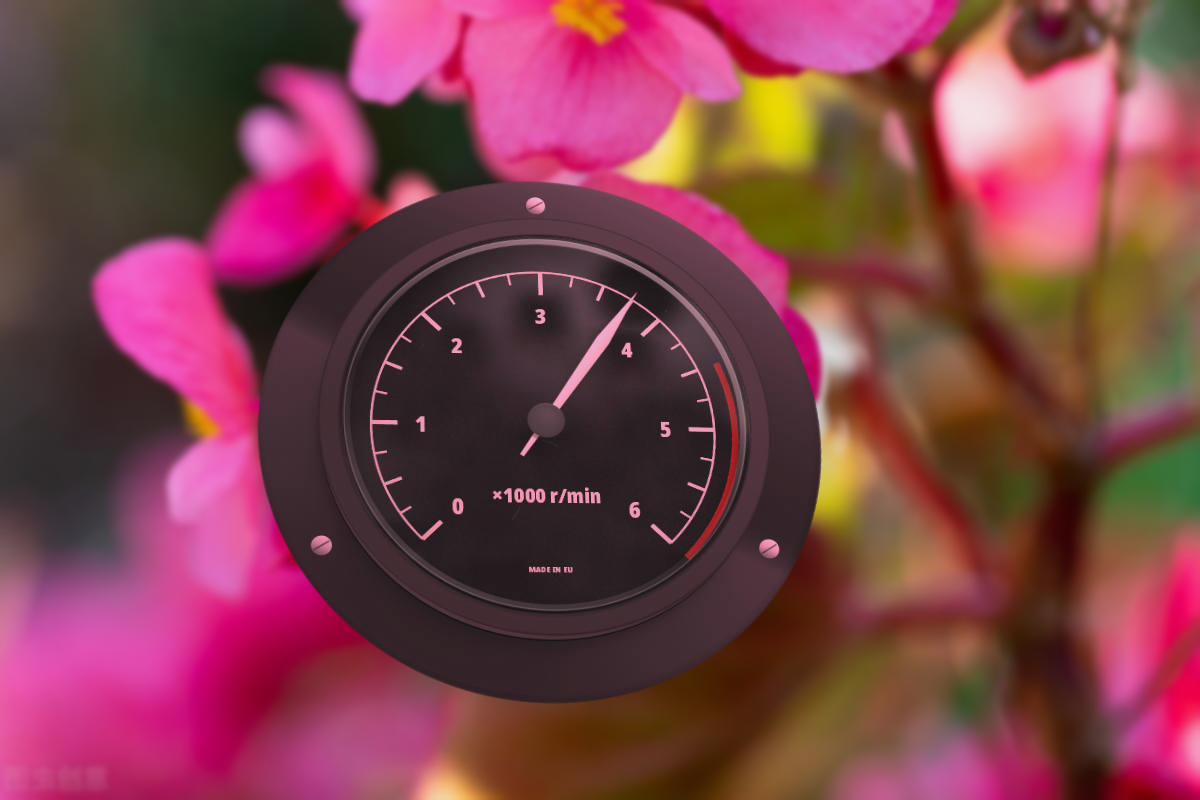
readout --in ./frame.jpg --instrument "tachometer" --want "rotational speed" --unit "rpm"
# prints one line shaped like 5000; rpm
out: 3750; rpm
